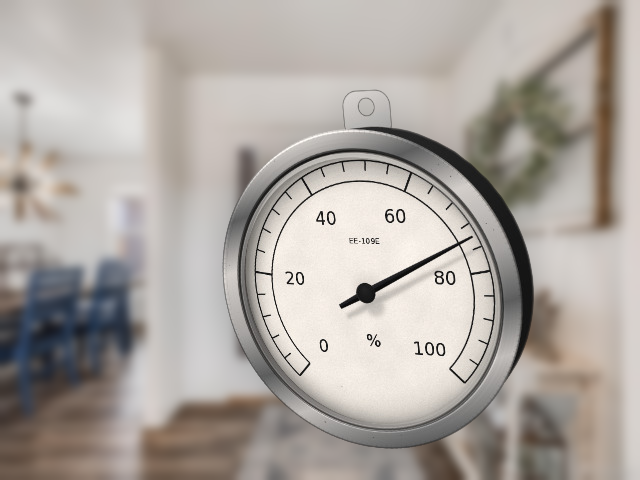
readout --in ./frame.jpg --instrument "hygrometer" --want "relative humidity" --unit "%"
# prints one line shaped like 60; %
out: 74; %
